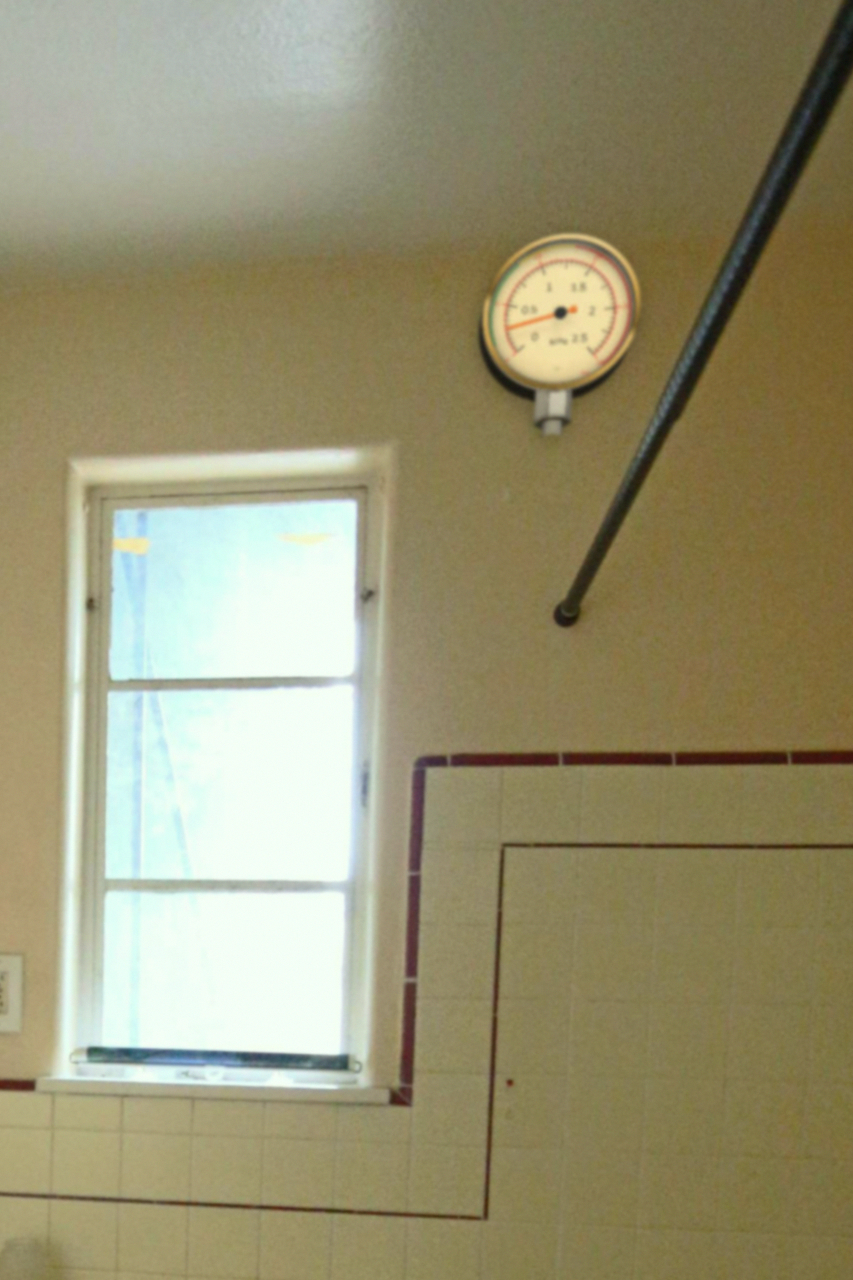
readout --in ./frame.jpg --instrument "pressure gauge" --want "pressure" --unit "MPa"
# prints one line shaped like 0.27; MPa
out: 0.25; MPa
